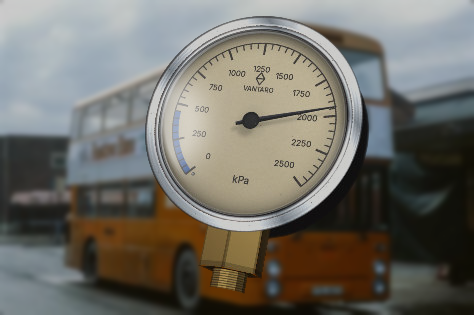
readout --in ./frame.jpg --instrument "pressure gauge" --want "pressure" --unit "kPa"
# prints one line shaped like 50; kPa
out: 1950; kPa
